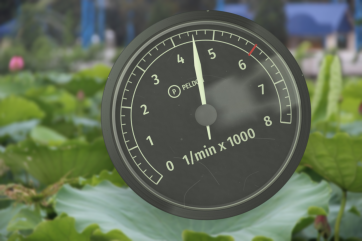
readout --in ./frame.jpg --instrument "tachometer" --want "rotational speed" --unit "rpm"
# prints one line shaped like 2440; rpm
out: 4500; rpm
